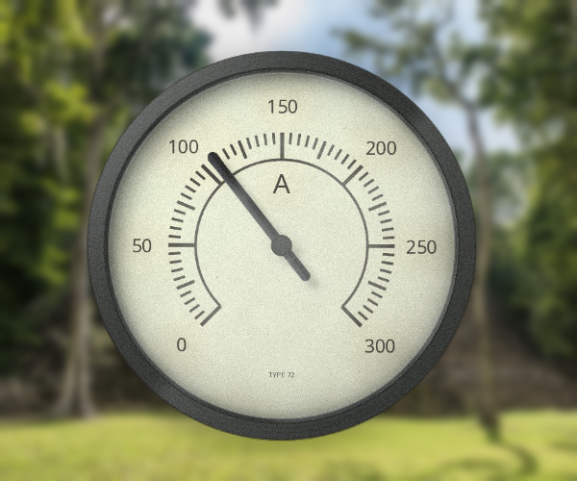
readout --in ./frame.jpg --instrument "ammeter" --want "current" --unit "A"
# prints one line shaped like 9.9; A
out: 107.5; A
